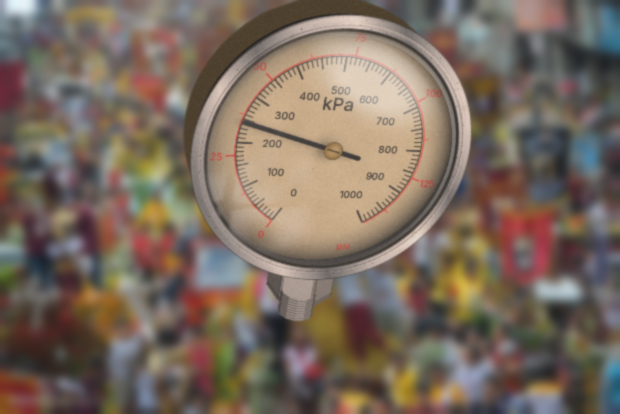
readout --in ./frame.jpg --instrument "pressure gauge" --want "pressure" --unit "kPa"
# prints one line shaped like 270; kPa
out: 250; kPa
